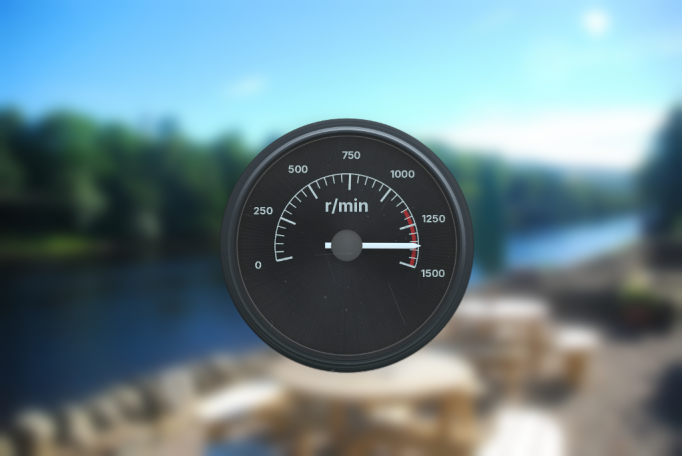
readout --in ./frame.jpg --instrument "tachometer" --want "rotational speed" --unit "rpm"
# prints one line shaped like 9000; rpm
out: 1375; rpm
